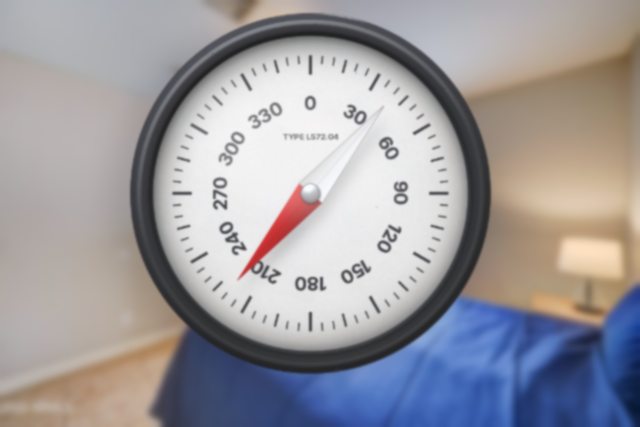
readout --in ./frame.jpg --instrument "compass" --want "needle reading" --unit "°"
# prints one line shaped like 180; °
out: 220; °
